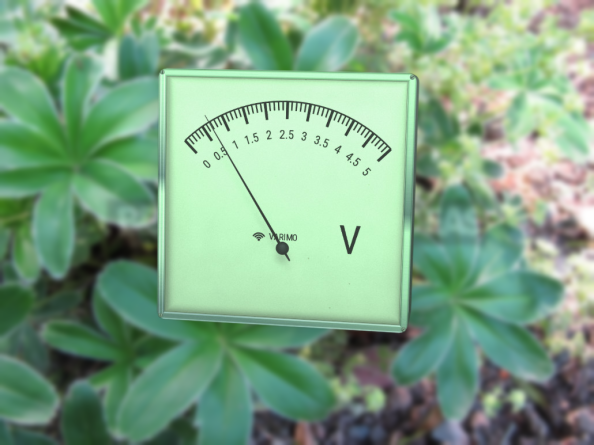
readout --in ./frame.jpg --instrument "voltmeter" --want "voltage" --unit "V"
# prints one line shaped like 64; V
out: 0.7; V
